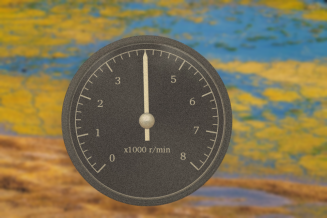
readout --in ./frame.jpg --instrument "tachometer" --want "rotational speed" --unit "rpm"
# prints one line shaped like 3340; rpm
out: 4000; rpm
